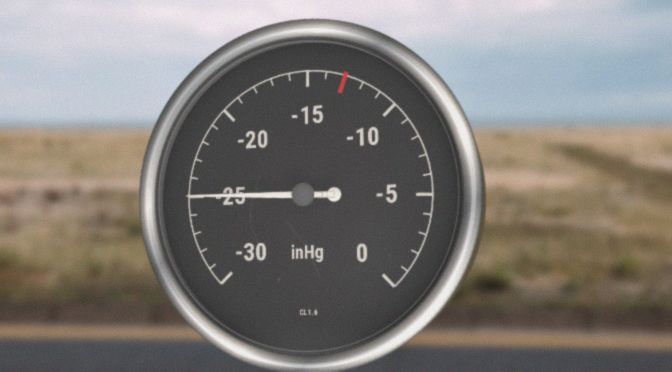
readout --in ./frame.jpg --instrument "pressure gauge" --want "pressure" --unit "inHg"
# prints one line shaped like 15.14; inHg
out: -25; inHg
